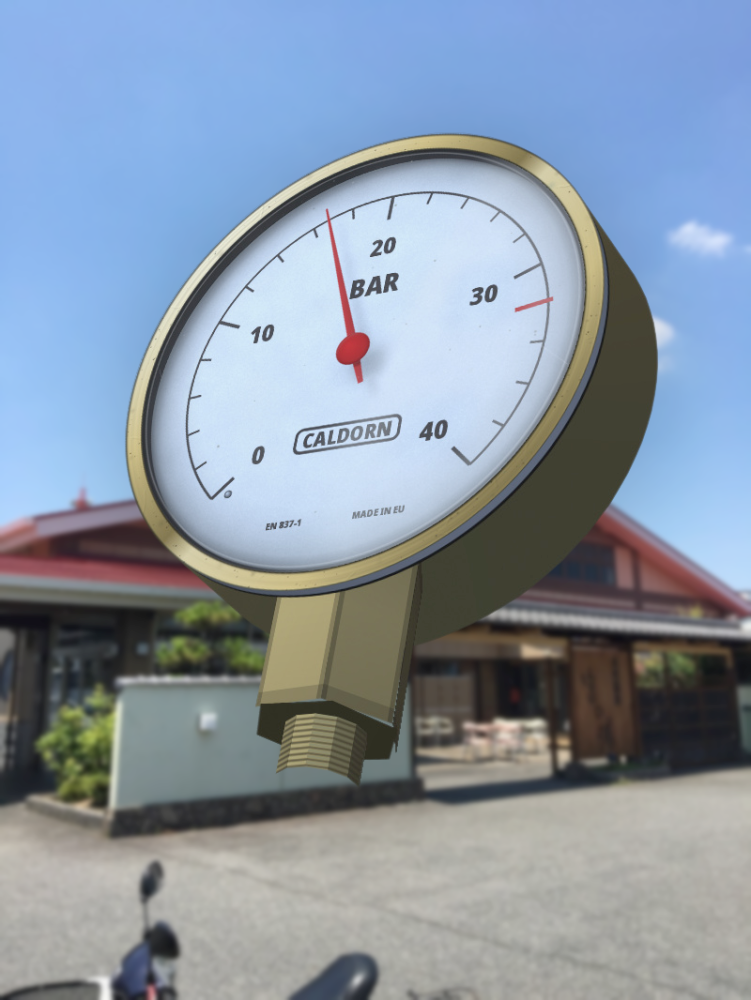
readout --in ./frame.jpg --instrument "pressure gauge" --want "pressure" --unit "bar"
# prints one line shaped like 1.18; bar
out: 17; bar
